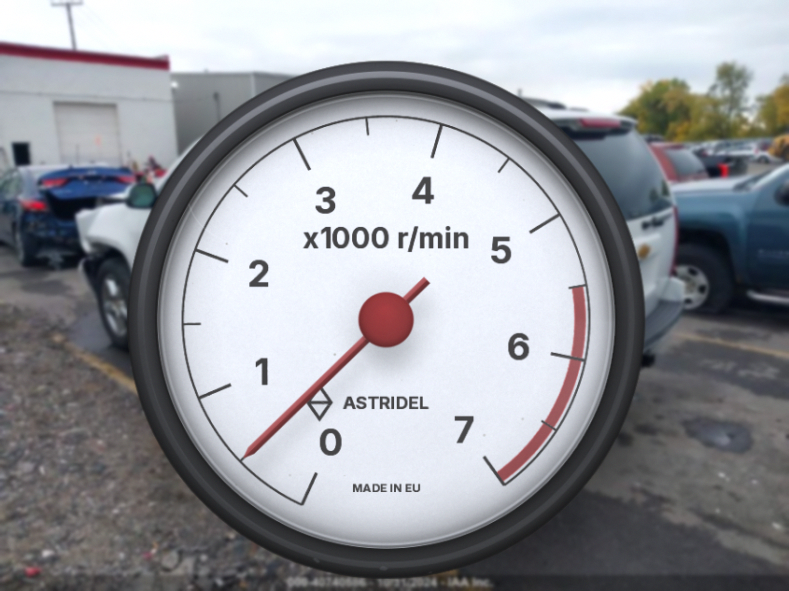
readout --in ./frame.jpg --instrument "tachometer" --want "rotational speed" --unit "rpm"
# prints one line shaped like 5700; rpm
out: 500; rpm
